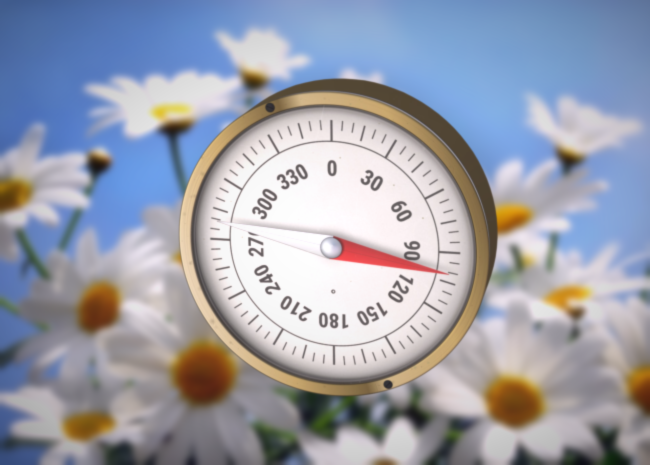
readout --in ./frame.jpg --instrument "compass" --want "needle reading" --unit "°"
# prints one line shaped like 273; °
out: 100; °
